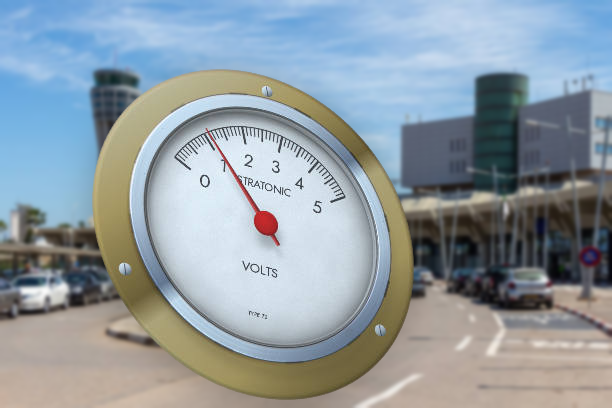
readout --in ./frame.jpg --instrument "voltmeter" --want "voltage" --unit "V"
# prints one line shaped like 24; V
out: 1; V
